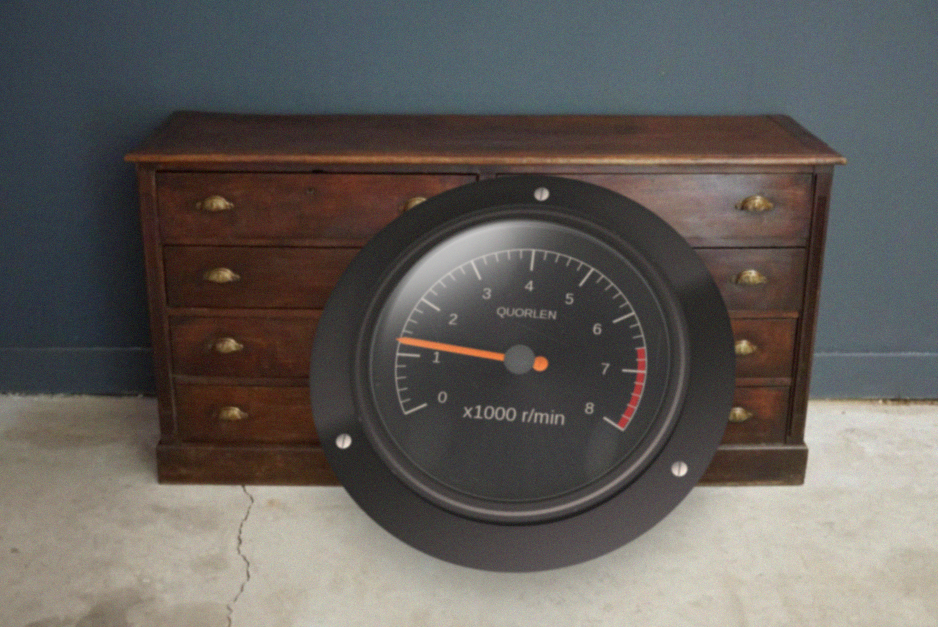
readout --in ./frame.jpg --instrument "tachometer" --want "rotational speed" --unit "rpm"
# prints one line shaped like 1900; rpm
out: 1200; rpm
